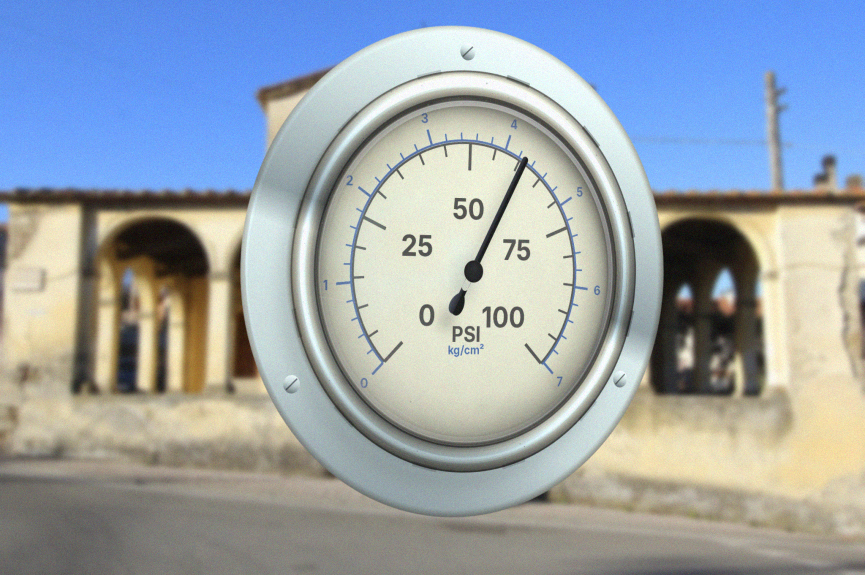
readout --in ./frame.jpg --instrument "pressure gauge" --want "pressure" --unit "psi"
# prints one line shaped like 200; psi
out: 60; psi
